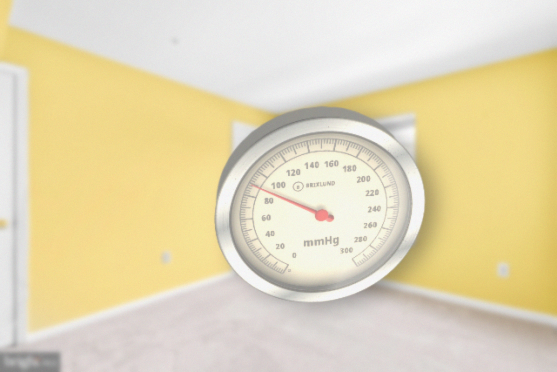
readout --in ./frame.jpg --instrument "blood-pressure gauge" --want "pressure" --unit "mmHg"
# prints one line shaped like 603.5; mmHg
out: 90; mmHg
